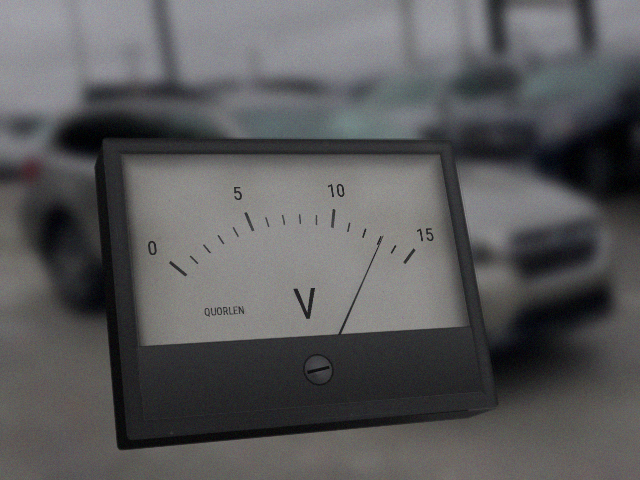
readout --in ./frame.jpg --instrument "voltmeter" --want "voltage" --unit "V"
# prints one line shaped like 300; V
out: 13; V
